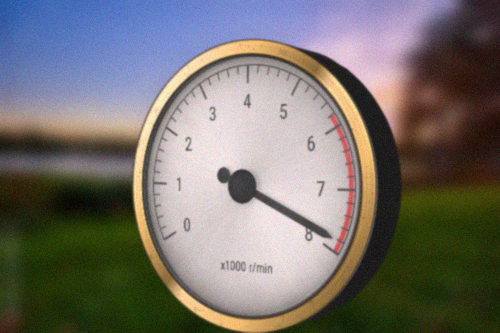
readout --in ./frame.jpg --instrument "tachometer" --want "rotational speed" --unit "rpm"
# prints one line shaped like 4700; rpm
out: 7800; rpm
